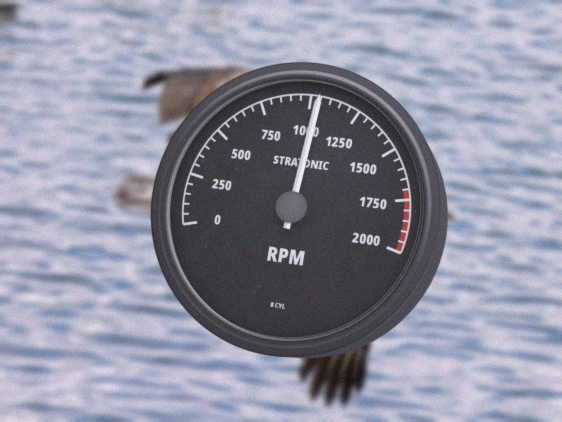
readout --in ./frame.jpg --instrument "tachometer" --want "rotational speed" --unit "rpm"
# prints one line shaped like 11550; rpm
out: 1050; rpm
